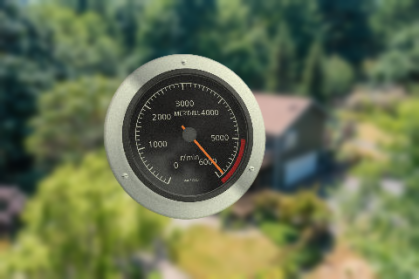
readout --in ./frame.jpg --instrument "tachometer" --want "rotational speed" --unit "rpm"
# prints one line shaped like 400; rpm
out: 5900; rpm
